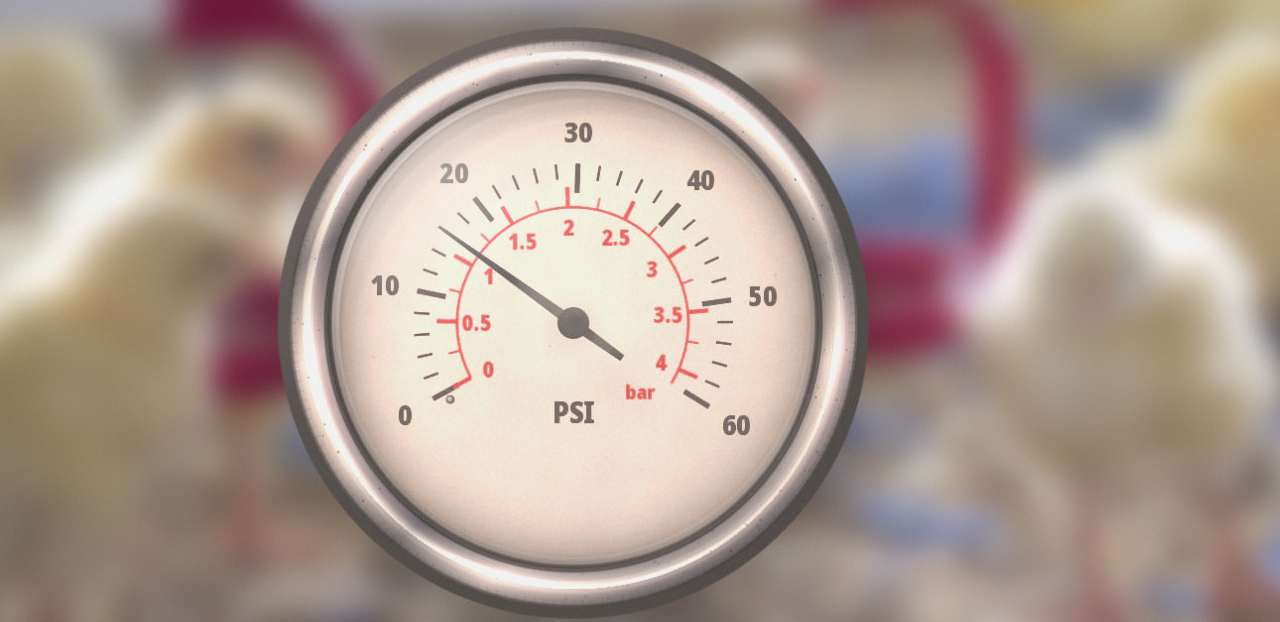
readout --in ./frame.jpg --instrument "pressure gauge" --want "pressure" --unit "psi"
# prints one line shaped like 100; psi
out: 16; psi
